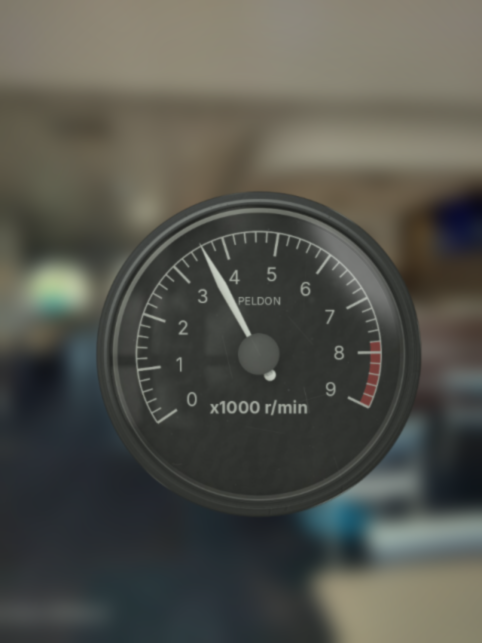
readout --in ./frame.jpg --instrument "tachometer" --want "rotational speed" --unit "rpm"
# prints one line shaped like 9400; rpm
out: 3600; rpm
